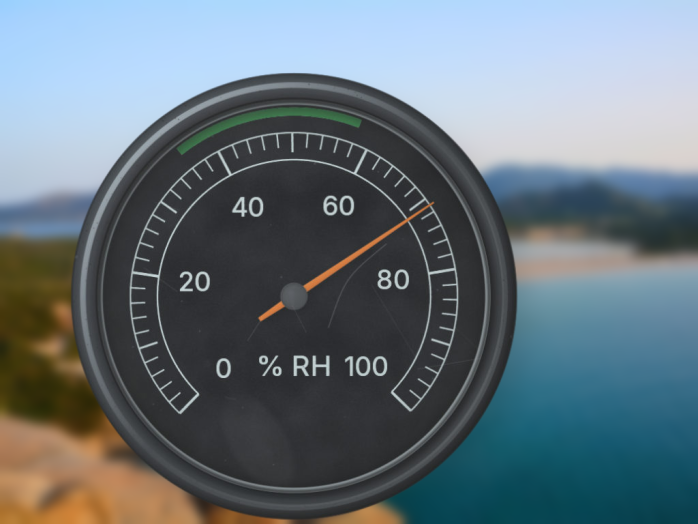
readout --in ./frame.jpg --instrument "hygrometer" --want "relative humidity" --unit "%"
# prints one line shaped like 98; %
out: 71; %
